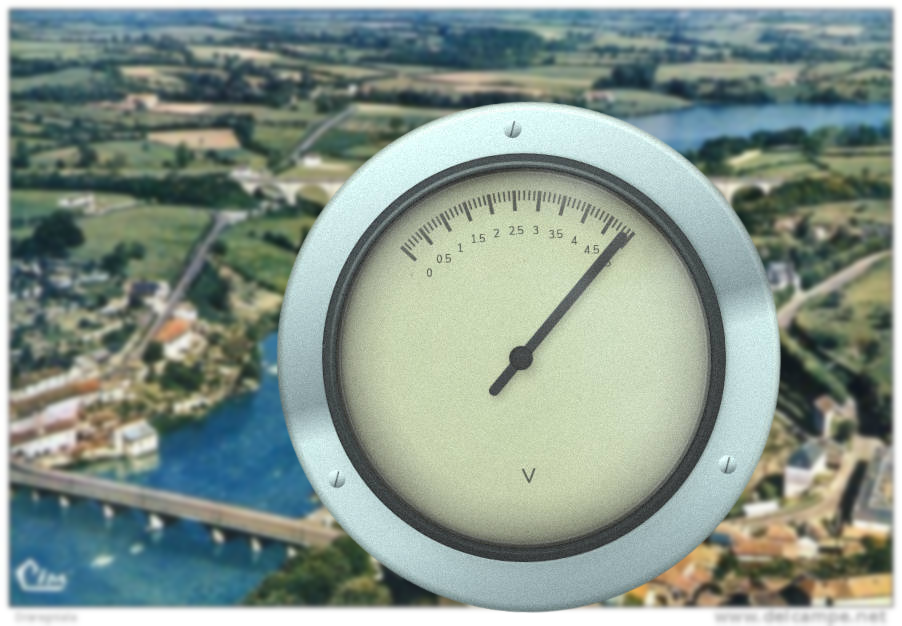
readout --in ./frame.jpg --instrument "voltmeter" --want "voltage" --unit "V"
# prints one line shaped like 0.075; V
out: 4.9; V
